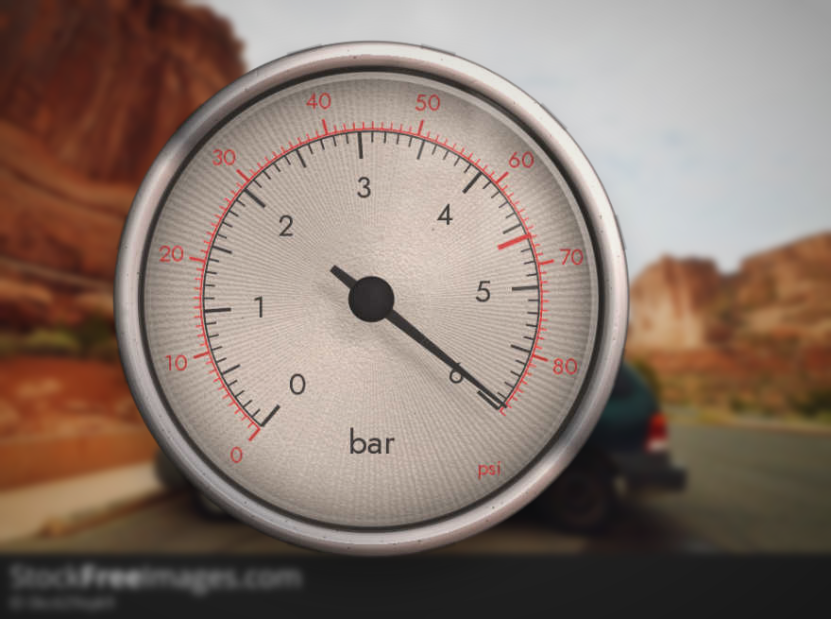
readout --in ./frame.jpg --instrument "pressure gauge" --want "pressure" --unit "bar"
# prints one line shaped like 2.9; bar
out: 5.95; bar
